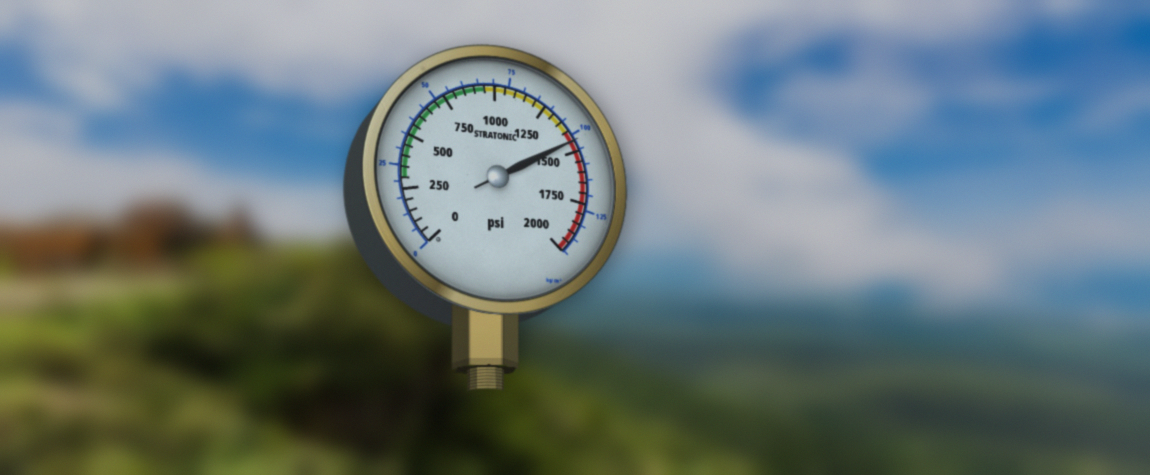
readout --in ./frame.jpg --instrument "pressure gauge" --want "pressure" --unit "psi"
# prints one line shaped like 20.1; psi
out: 1450; psi
